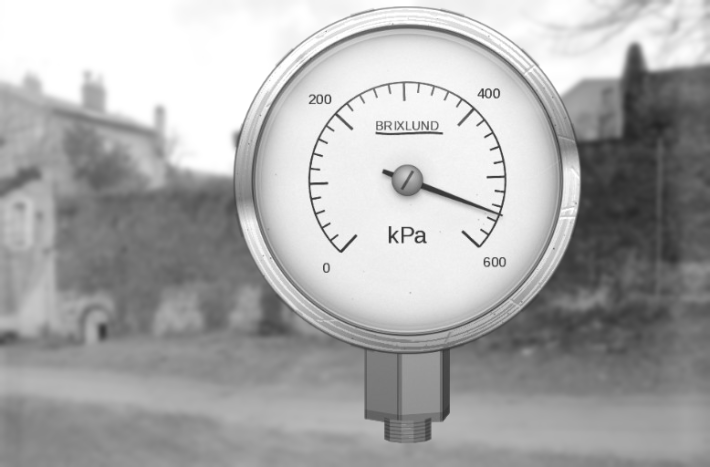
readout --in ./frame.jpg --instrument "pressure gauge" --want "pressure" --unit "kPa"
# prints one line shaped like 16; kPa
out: 550; kPa
